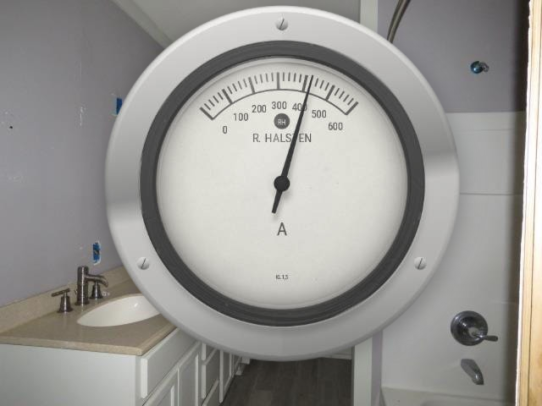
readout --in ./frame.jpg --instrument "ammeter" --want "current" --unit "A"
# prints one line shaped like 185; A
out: 420; A
